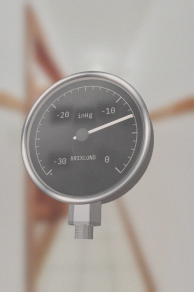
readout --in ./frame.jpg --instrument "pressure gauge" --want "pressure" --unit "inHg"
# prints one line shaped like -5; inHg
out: -7; inHg
